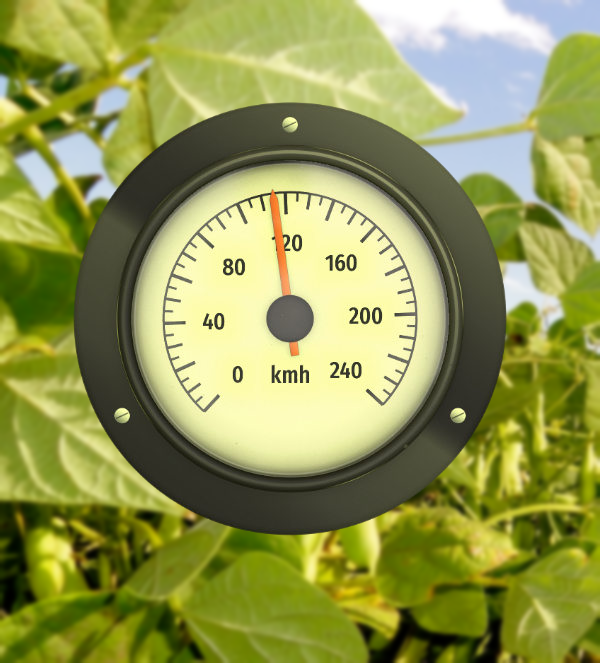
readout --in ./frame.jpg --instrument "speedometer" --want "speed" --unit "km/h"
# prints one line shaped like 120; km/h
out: 115; km/h
